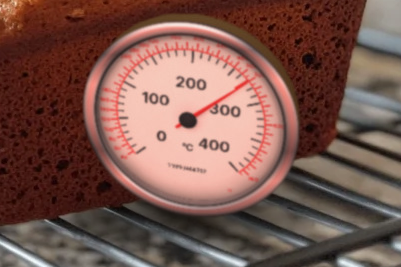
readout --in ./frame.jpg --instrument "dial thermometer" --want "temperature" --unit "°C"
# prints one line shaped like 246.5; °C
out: 270; °C
